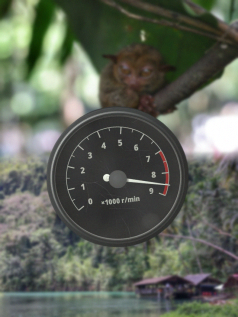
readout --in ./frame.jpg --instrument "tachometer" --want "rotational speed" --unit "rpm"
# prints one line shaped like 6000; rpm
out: 8500; rpm
